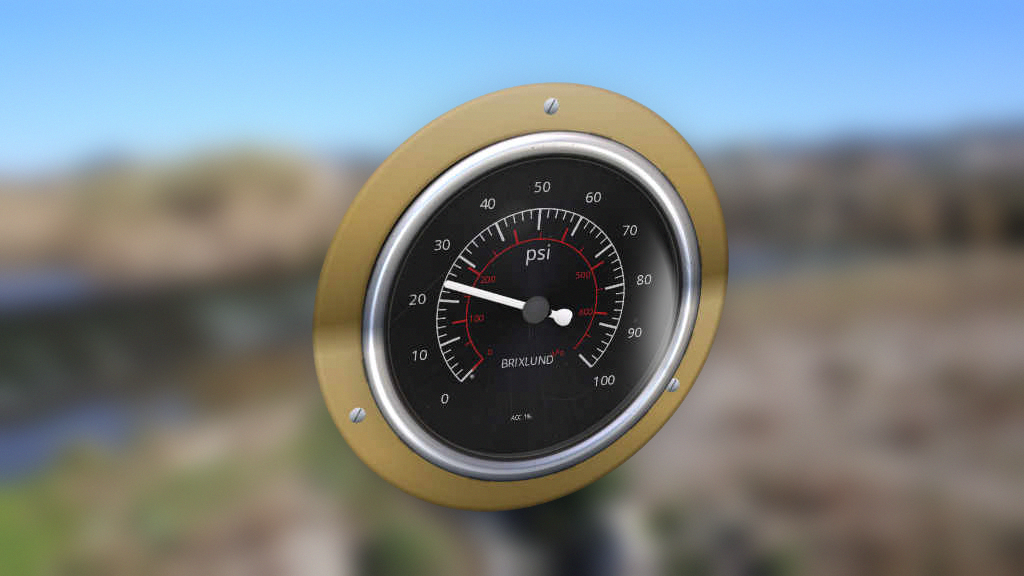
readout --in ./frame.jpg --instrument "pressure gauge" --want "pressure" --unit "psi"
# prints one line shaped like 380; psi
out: 24; psi
